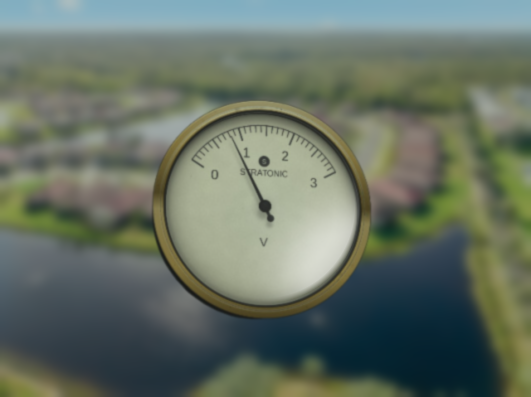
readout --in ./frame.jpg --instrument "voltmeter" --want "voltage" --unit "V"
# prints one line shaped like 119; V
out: 0.8; V
